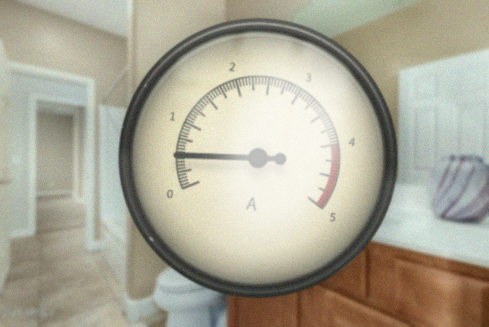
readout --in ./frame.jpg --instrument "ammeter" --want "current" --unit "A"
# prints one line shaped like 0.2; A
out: 0.5; A
